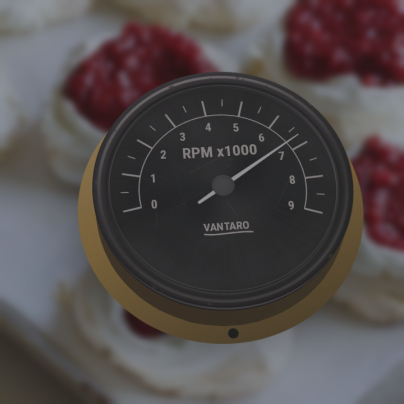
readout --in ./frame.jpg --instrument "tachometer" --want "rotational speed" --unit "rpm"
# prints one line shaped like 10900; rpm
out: 6750; rpm
